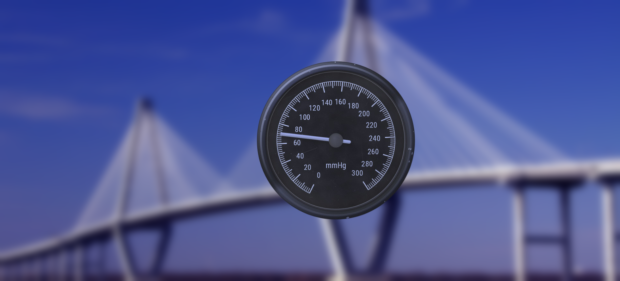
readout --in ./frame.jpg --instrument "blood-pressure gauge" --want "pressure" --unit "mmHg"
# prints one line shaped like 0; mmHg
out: 70; mmHg
